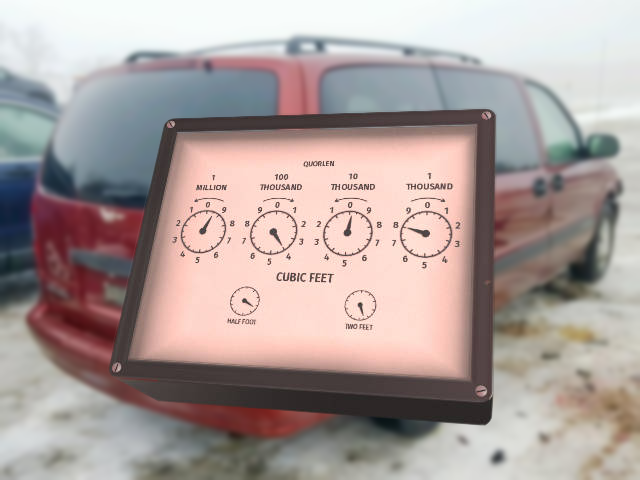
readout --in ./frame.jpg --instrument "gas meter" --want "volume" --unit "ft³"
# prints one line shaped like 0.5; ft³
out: 939800; ft³
